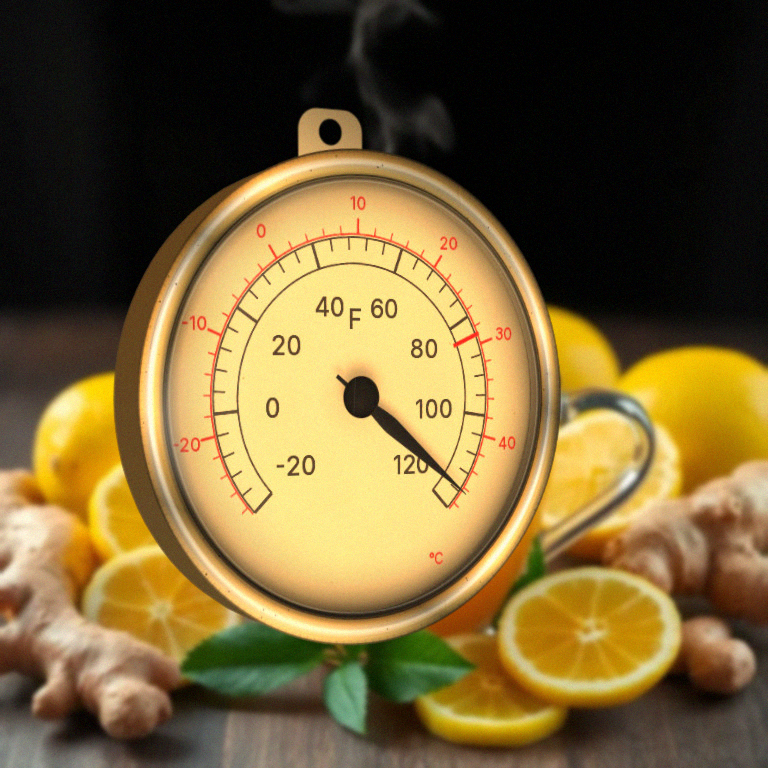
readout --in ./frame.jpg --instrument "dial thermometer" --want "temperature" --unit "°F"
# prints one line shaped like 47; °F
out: 116; °F
